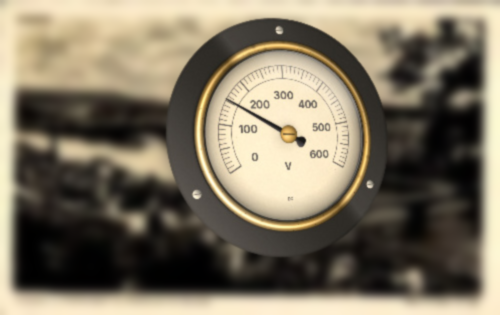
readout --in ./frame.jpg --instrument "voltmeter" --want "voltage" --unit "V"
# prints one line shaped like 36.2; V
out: 150; V
